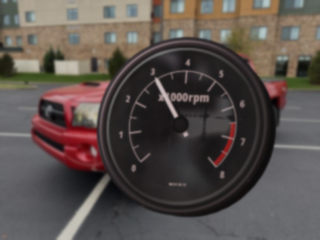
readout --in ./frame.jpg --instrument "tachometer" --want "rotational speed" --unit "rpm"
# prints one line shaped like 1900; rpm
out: 3000; rpm
